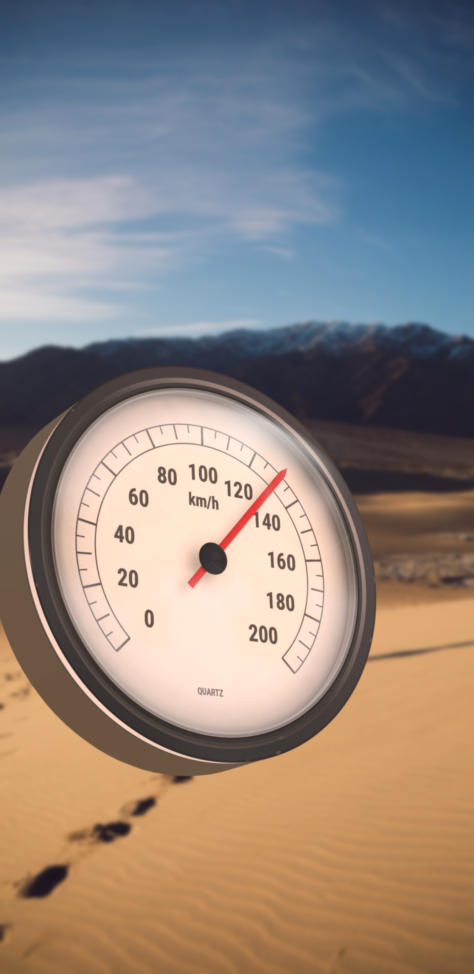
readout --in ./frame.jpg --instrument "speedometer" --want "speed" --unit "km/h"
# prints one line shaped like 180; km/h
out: 130; km/h
